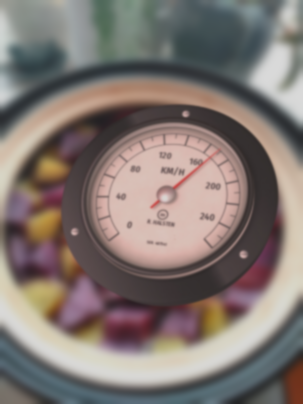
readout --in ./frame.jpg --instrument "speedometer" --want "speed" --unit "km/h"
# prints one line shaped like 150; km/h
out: 170; km/h
